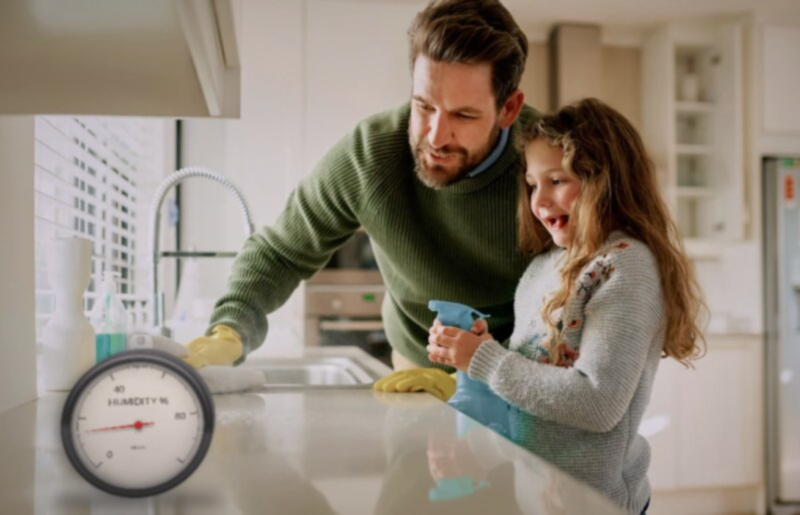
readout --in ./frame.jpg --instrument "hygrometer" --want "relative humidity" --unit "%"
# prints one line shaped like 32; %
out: 15; %
